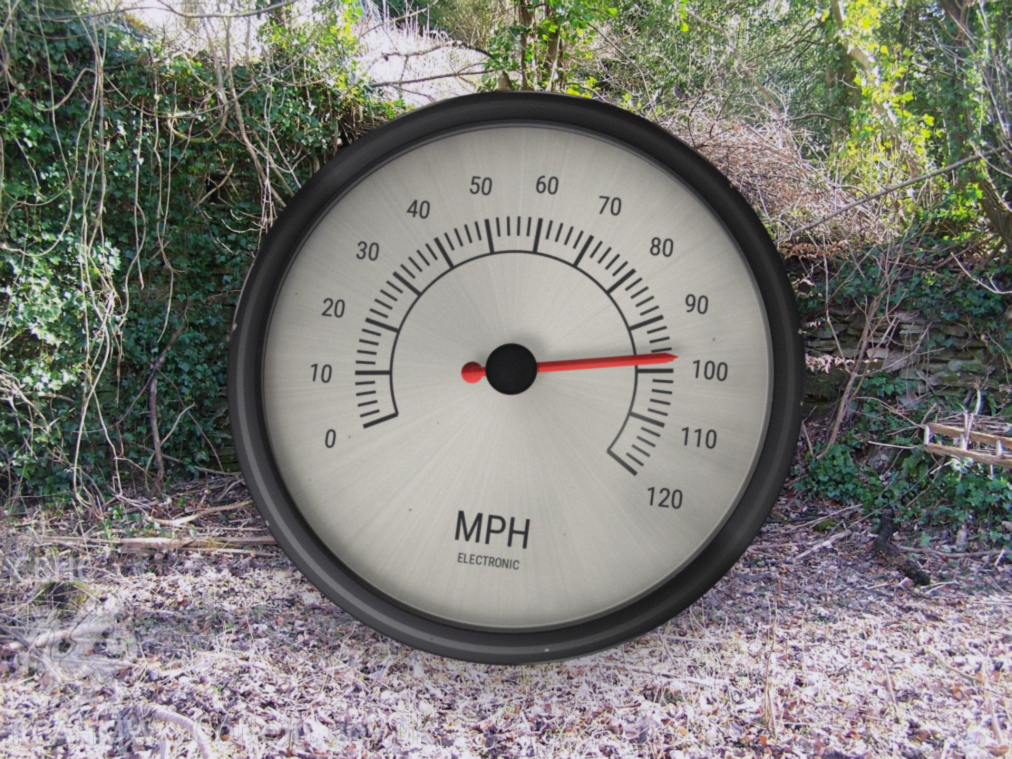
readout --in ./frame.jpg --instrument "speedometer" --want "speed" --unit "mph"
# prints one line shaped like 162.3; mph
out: 98; mph
